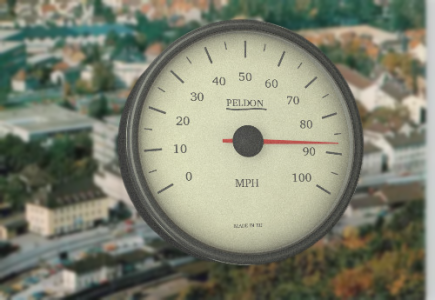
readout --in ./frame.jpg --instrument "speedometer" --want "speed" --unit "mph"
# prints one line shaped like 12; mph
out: 87.5; mph
